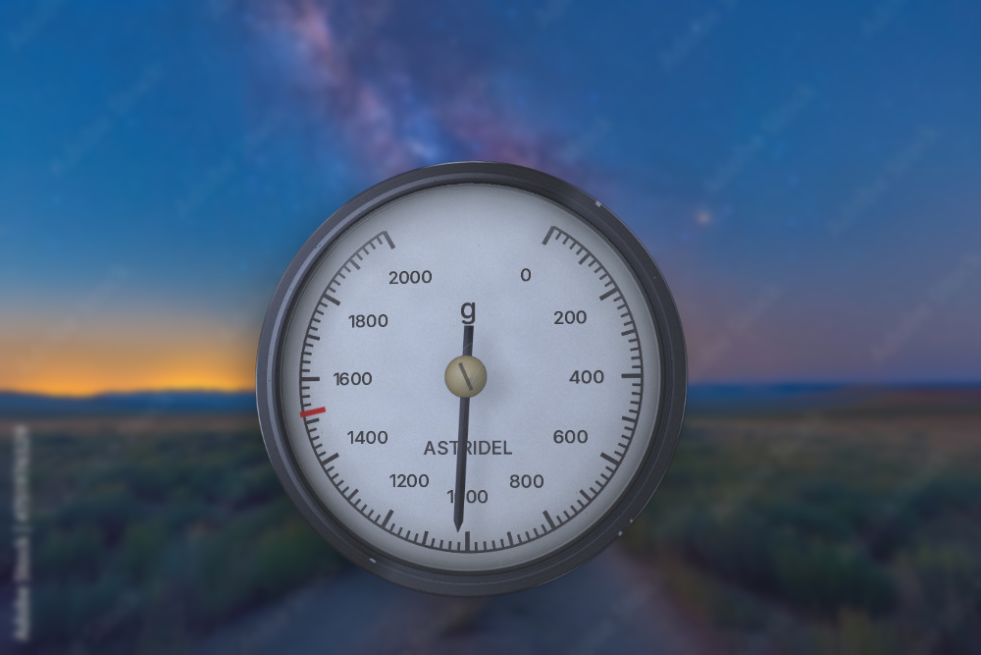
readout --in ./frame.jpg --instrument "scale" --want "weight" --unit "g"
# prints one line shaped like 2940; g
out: 1020; g
